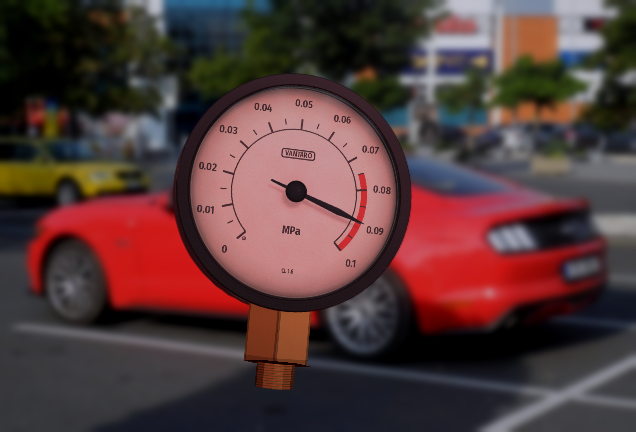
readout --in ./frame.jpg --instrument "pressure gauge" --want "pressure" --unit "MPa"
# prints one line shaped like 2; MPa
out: 0.09; MPa
